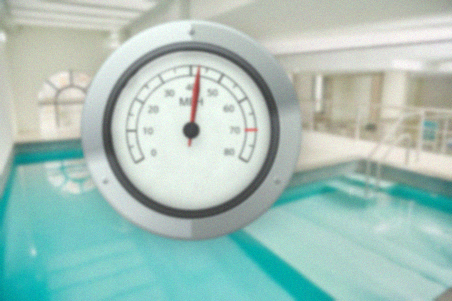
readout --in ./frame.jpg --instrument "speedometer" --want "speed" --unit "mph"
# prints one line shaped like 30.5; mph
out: 42.5; mph
